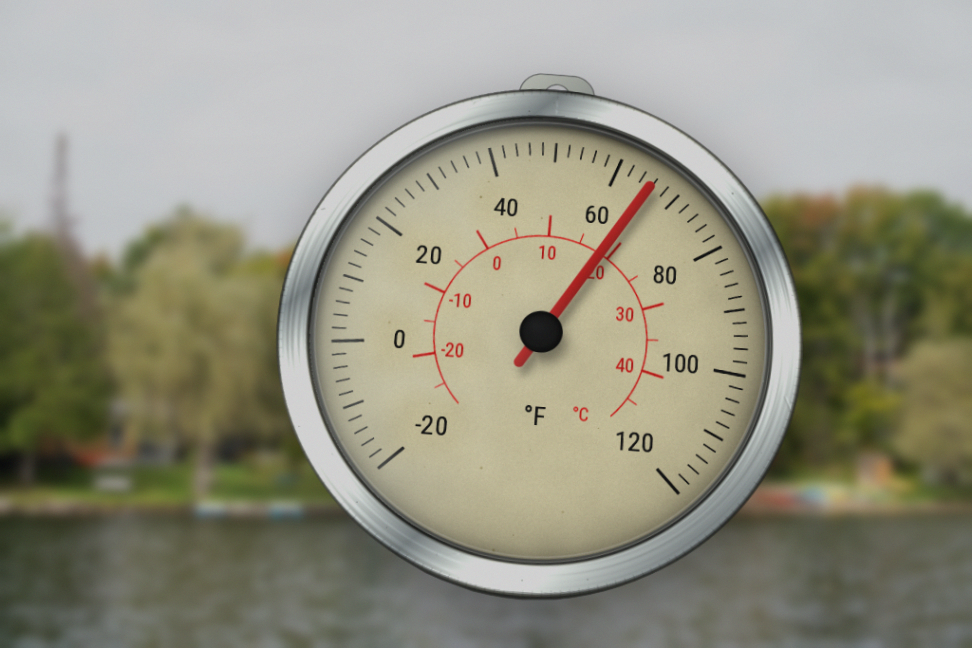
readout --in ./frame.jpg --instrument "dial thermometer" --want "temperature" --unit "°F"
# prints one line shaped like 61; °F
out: 66; °F
